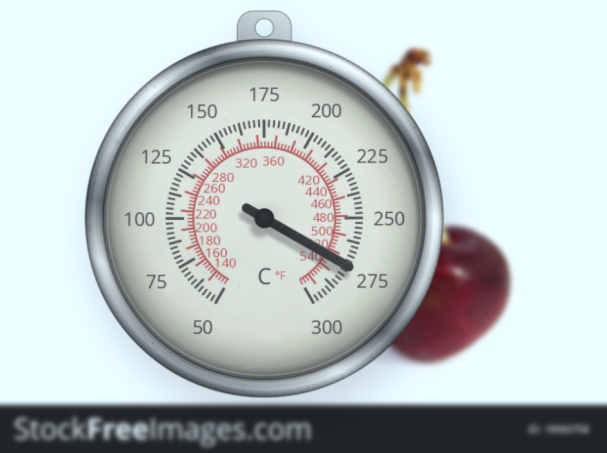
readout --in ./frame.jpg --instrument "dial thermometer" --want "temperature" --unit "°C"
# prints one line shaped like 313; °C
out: 275; °C
